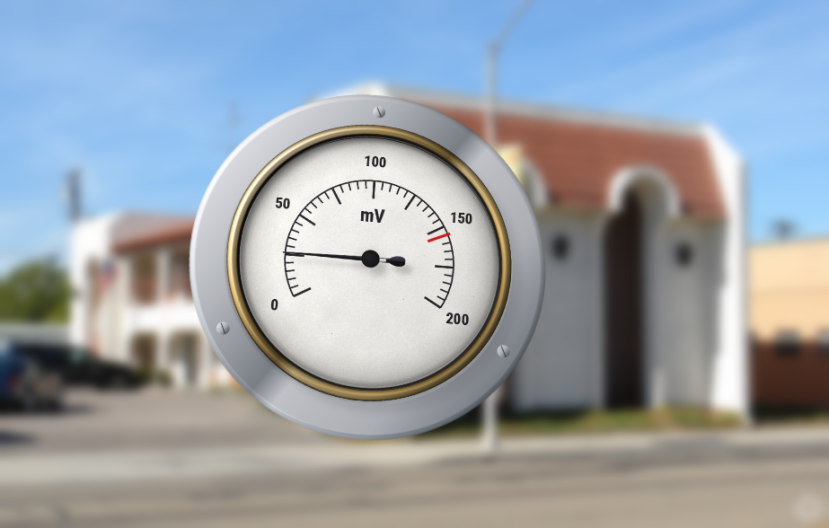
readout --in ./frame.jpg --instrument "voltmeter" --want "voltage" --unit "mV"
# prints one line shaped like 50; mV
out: 25; mV
